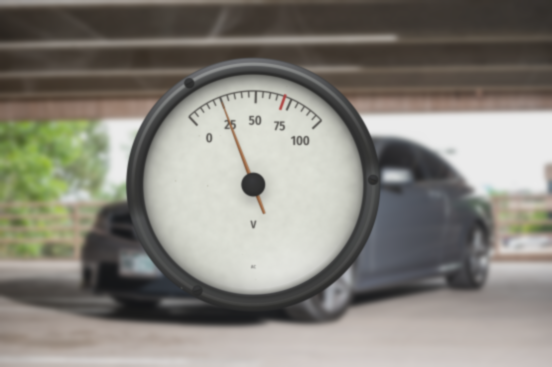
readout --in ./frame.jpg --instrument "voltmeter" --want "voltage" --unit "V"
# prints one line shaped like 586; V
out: 25; V
